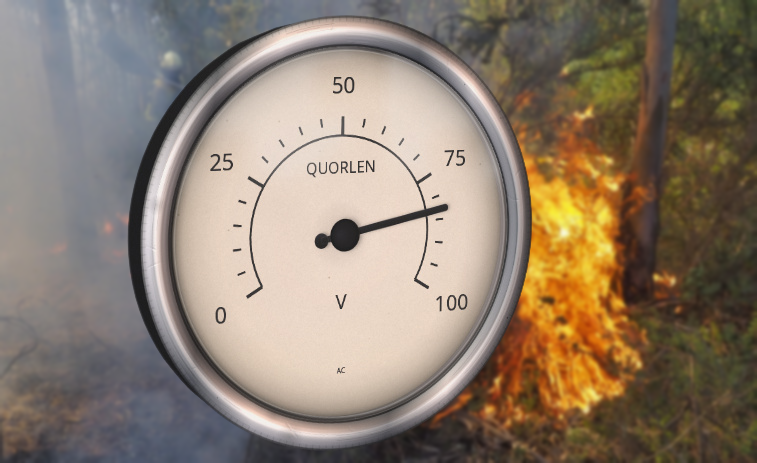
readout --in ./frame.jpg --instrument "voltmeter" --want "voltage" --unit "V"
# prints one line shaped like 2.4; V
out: 82.5; V
